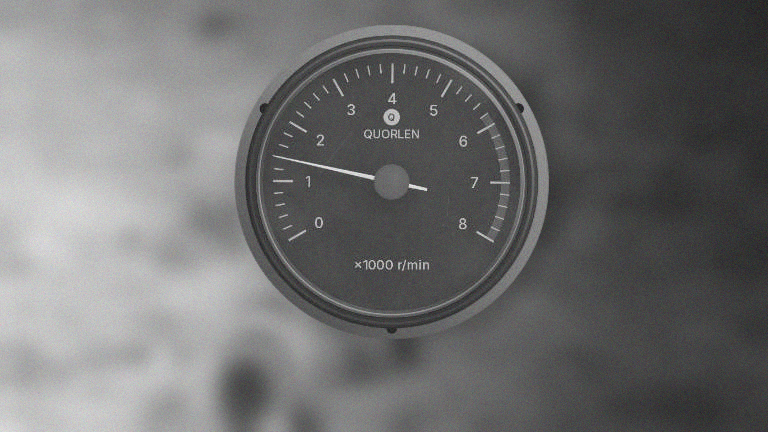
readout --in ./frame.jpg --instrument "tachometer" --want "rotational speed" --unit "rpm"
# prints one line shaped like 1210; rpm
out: 1400; rpm
